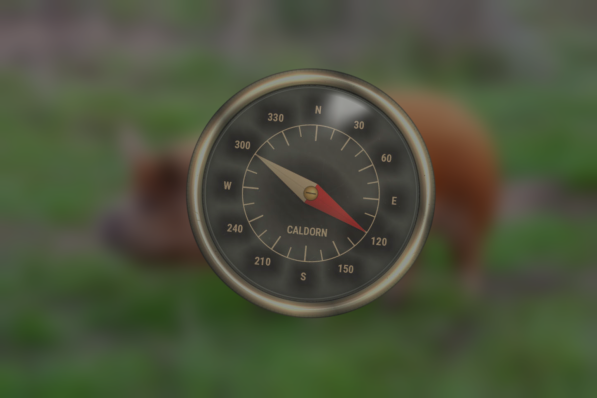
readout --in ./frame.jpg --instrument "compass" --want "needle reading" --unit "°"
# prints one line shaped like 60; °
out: 120; °
